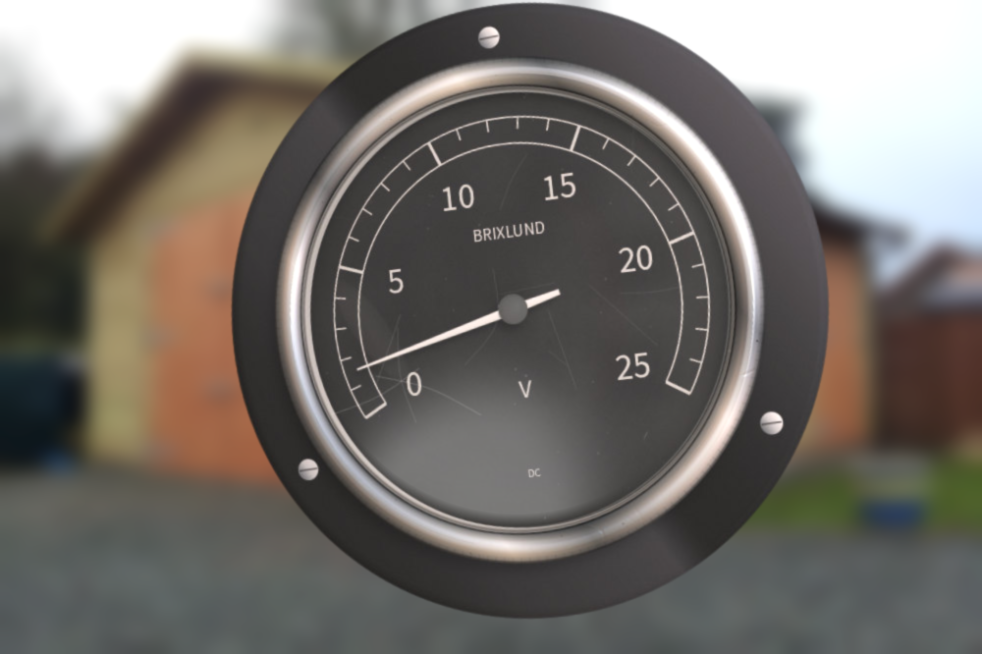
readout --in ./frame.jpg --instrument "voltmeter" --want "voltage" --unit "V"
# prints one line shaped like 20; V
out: 1.5; V
